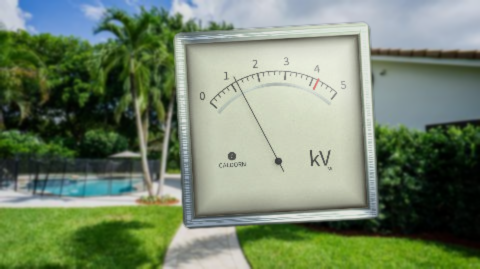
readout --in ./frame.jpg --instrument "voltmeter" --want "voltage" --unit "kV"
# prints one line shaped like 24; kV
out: 1.2; kV
